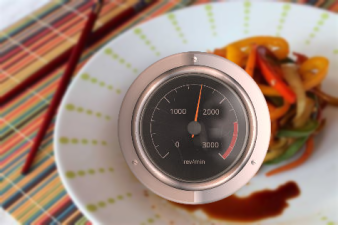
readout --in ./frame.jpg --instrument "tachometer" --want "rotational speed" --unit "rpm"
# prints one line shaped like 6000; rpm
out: 1600; rpm
